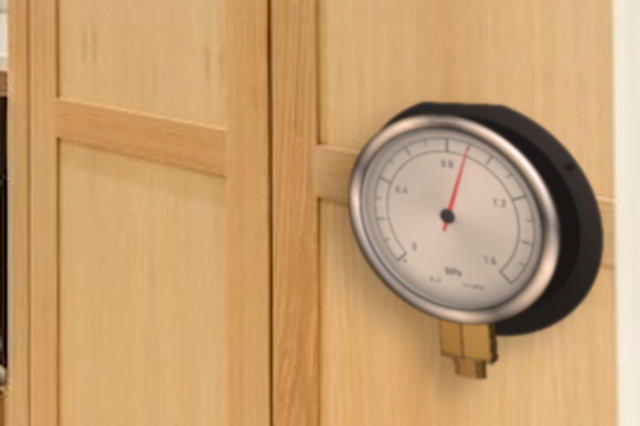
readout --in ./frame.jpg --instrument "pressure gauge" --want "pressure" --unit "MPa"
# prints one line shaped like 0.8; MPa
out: 0.9; MPa
